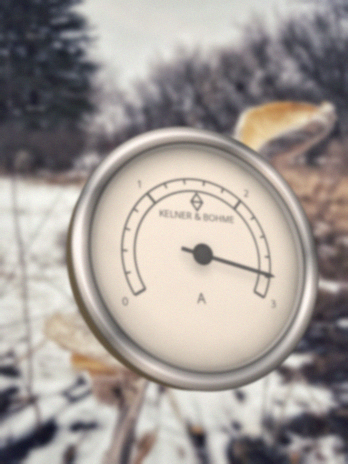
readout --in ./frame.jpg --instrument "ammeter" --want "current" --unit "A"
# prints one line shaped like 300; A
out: 2.8; A
